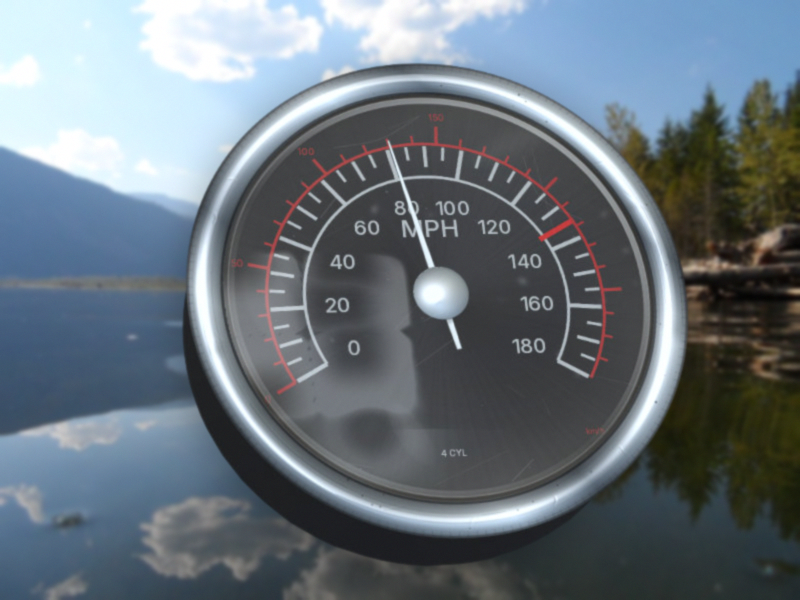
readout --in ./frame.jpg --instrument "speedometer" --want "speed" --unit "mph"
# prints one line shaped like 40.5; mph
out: 80; mph
